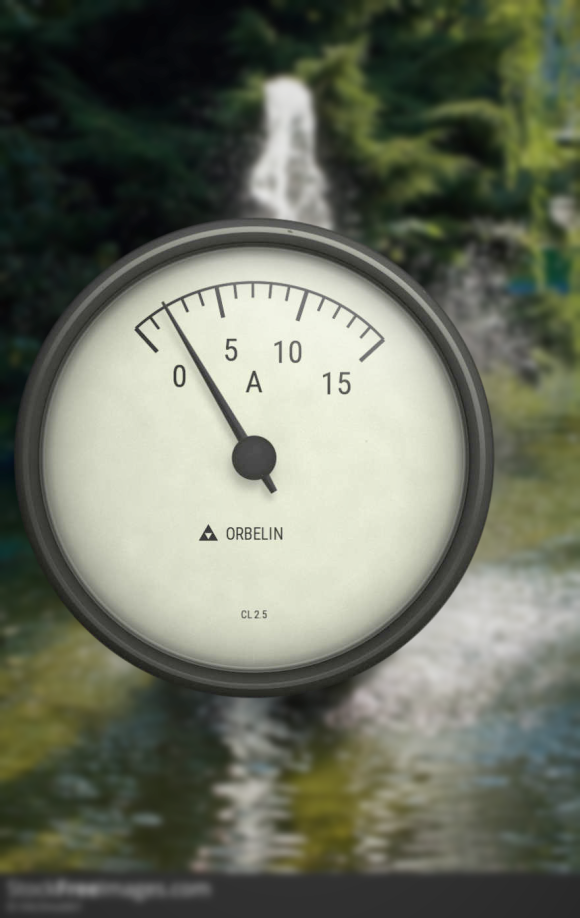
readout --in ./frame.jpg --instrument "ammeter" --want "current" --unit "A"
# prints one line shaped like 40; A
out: 2; A
